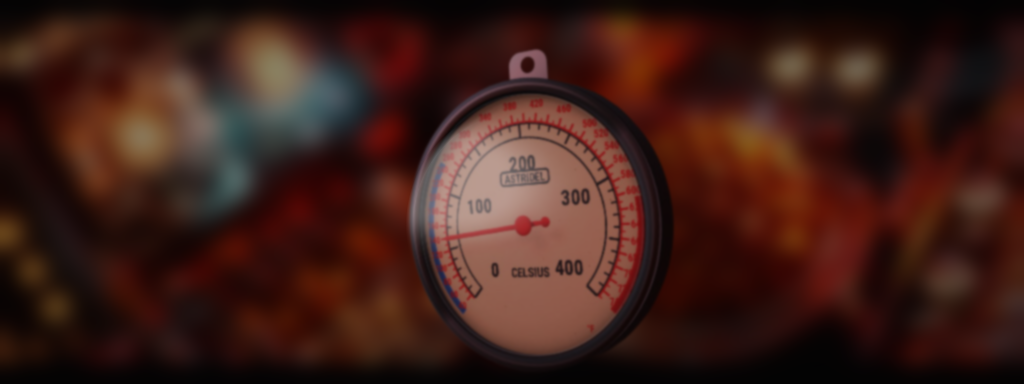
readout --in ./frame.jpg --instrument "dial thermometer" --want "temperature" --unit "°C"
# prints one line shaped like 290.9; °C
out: 60; °C
